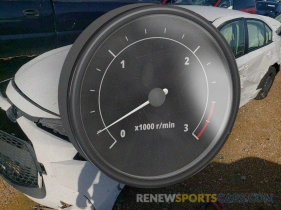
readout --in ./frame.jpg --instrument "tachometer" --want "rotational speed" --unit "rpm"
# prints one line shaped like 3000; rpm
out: 200; rpm
